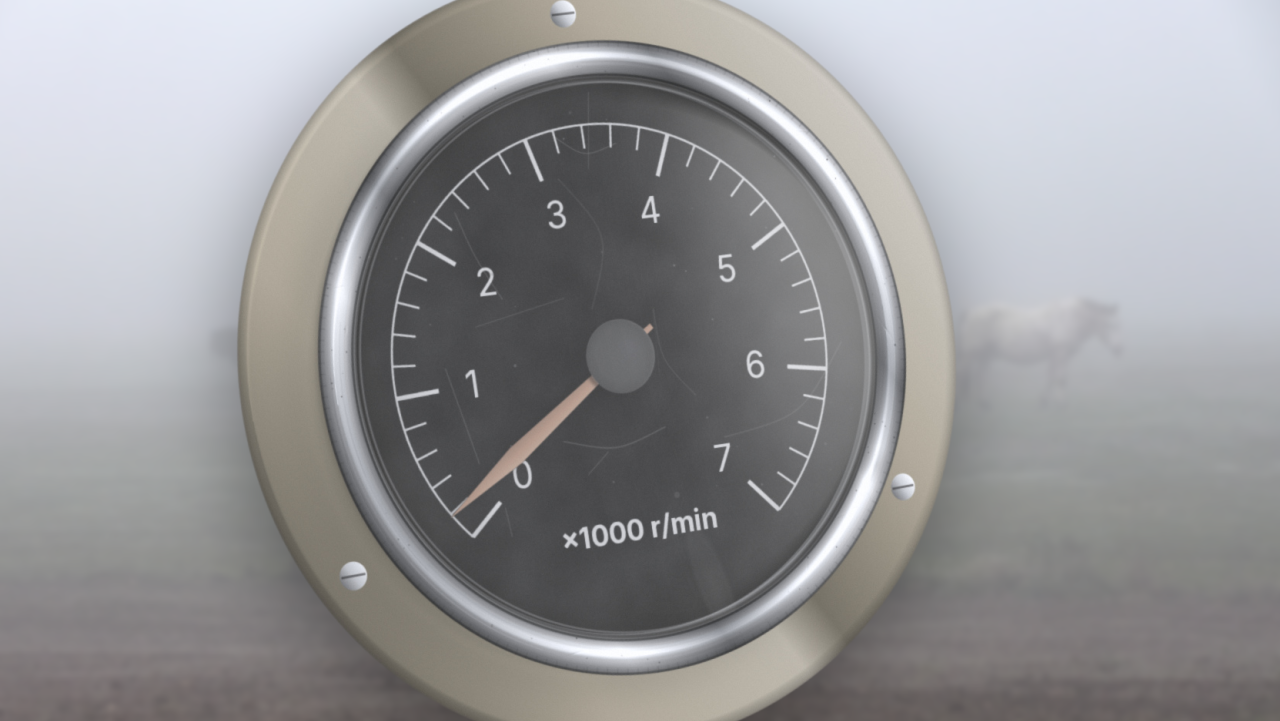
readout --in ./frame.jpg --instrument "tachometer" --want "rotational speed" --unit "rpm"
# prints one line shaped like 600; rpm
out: 200; rpm
